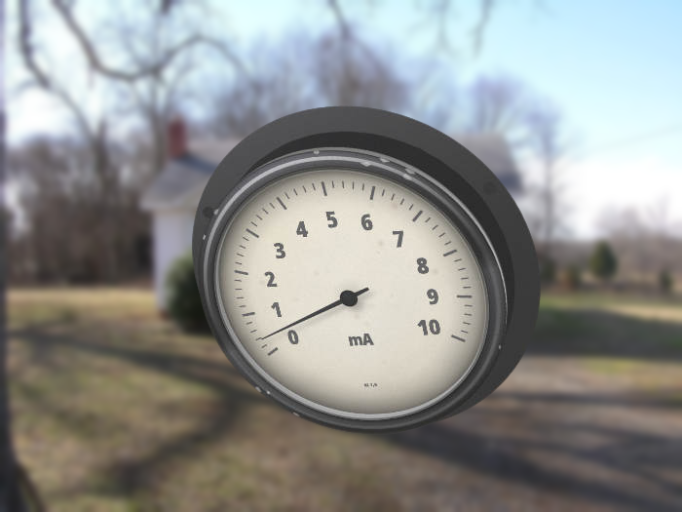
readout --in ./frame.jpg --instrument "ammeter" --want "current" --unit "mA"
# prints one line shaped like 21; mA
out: 0.4; mA
